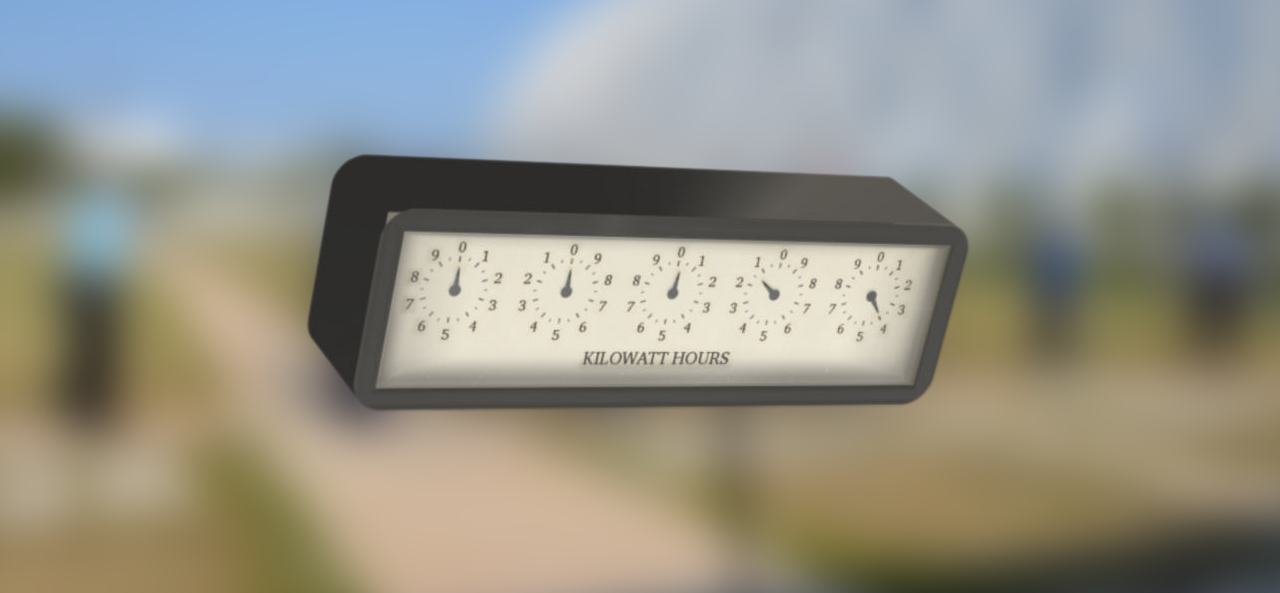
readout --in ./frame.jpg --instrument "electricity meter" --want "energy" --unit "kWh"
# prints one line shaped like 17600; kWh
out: 14; kWh
